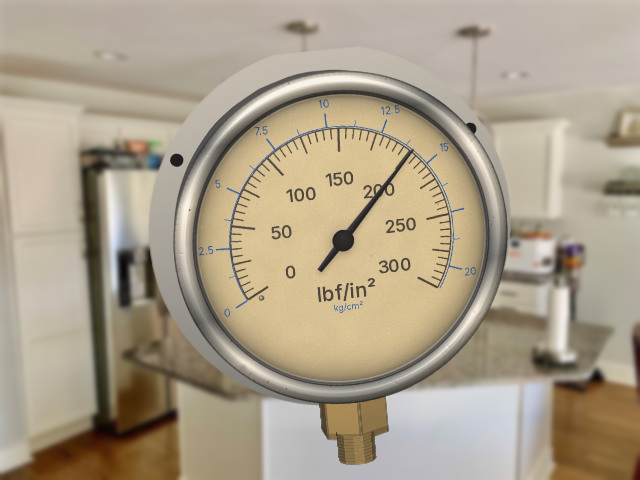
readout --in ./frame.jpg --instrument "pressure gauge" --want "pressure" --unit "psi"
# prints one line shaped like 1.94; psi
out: 200; psi
